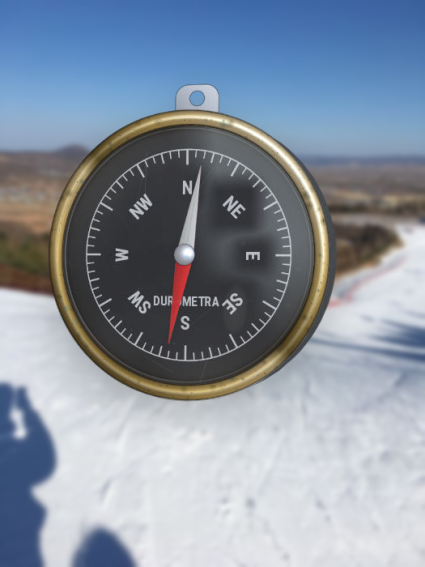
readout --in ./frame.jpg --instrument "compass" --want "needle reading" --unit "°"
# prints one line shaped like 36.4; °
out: 190; °
